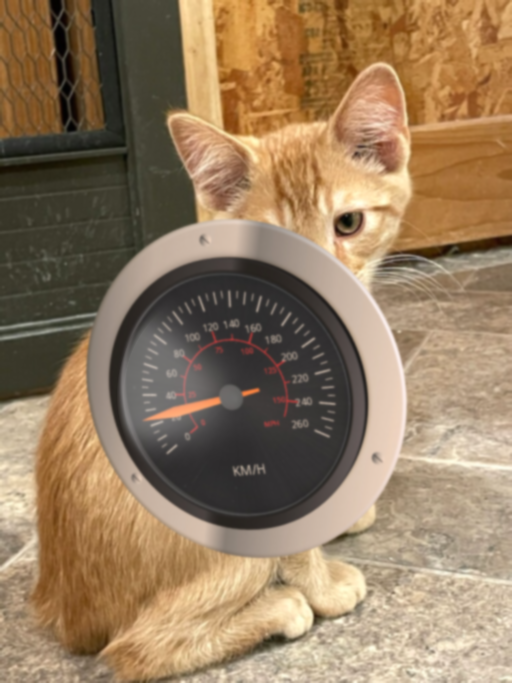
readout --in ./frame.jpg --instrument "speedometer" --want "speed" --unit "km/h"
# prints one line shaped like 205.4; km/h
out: 25; km/h
